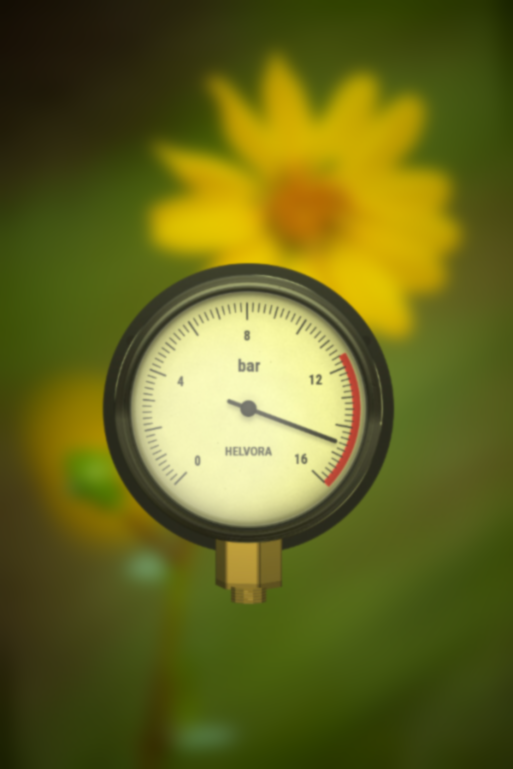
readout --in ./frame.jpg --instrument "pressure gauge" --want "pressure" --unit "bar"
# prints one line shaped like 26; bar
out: 14.6; bar
